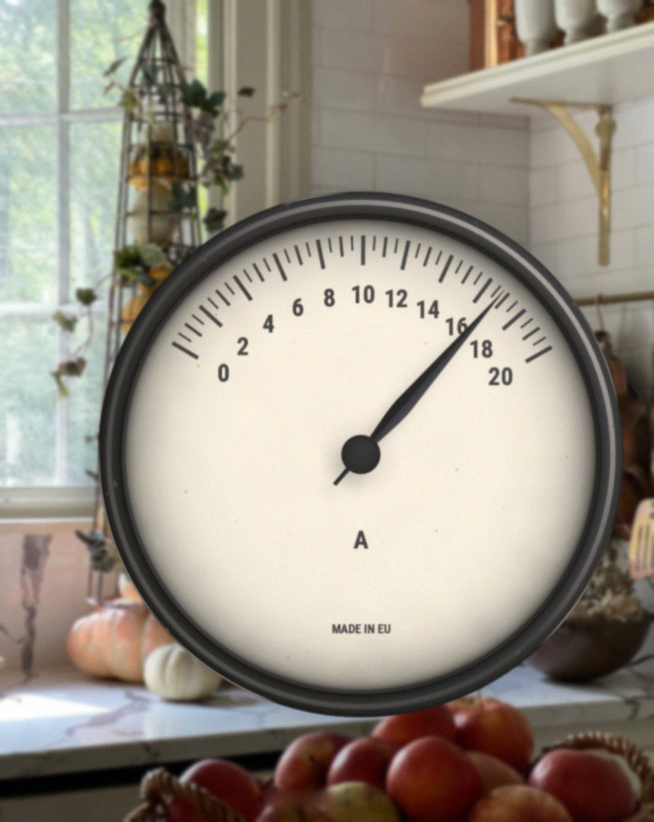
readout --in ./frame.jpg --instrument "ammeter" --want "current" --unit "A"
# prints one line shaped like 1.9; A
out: 16.75; A
